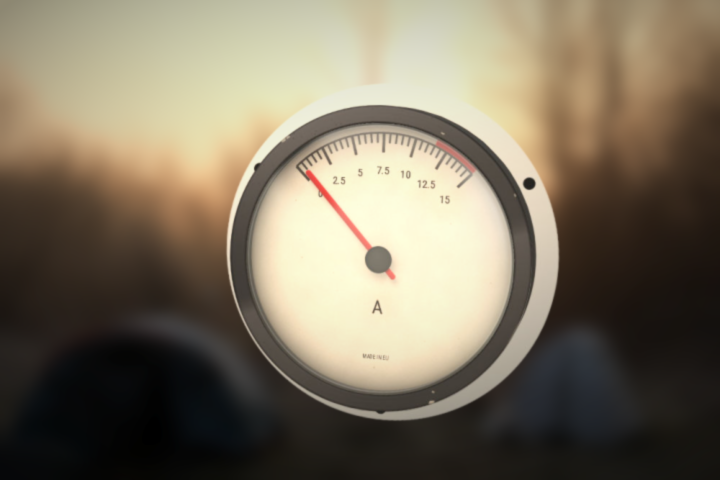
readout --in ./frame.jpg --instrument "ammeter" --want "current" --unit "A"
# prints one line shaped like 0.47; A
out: 0.5; A
